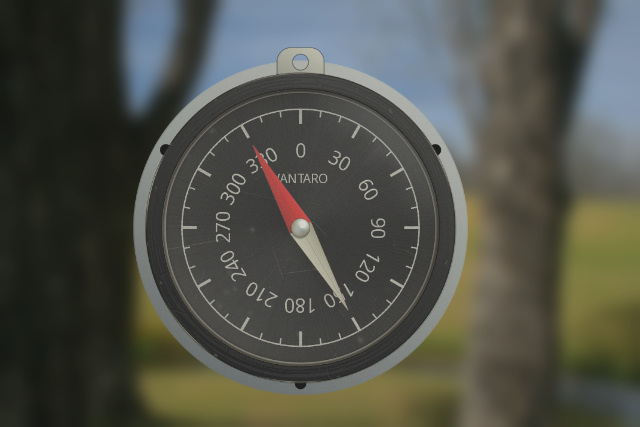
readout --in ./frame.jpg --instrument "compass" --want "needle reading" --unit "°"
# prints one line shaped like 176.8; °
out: 330; °
